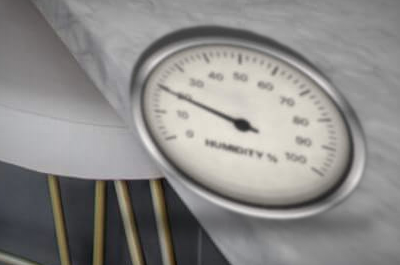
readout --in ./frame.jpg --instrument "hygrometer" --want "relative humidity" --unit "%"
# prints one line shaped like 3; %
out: 20; %
